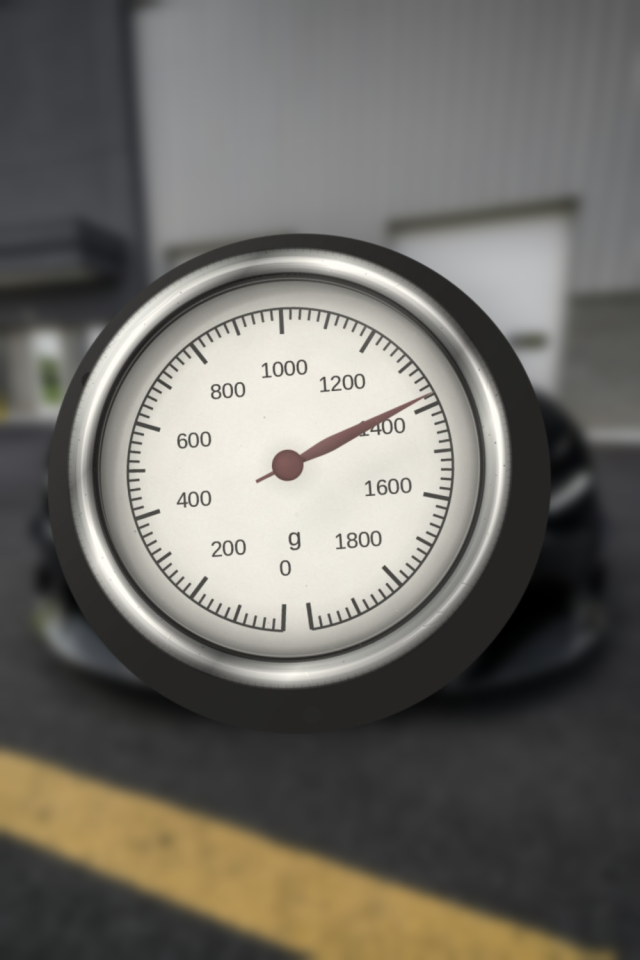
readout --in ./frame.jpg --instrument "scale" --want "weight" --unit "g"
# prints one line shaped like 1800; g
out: 1380; g
